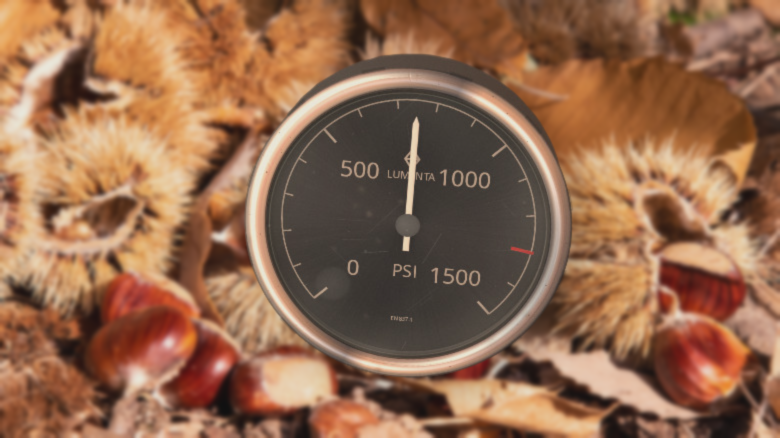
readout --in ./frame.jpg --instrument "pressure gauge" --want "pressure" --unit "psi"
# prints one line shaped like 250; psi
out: 750; psi
